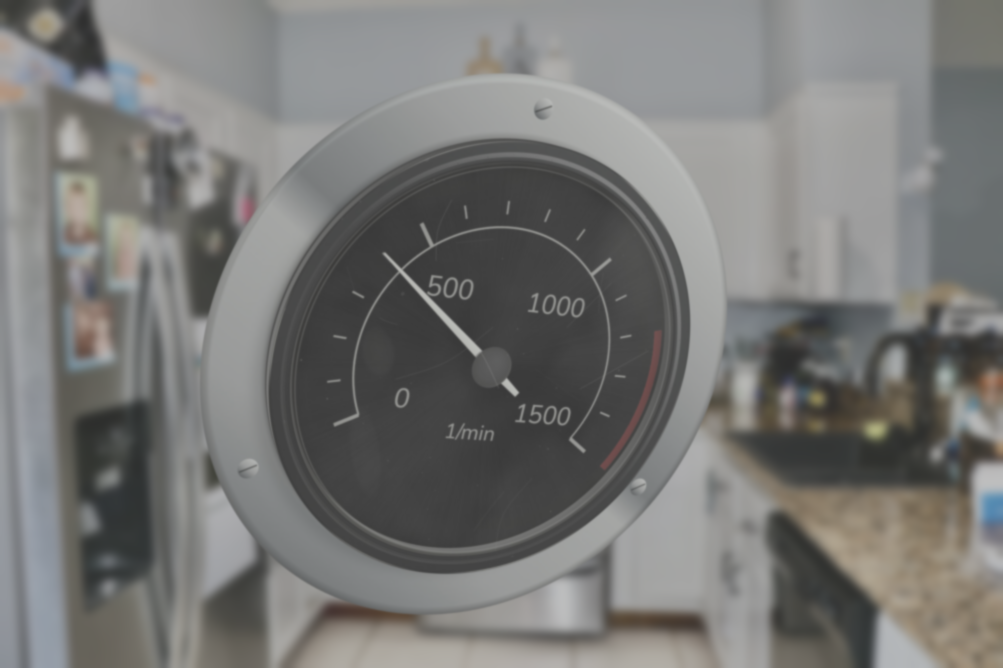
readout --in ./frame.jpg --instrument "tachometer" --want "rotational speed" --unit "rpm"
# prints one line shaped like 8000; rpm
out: 400; rpm
